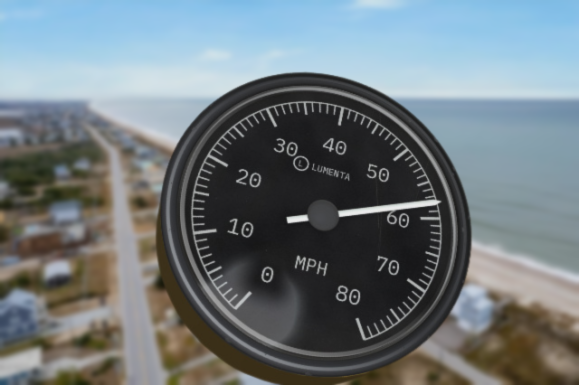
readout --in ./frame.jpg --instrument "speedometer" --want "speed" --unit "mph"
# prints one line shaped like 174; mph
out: 58; mph
